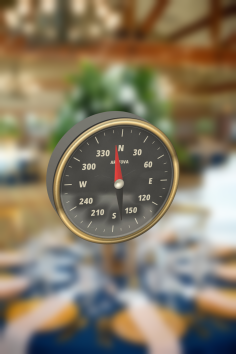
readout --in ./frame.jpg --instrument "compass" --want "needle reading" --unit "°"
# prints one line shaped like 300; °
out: 350; °
